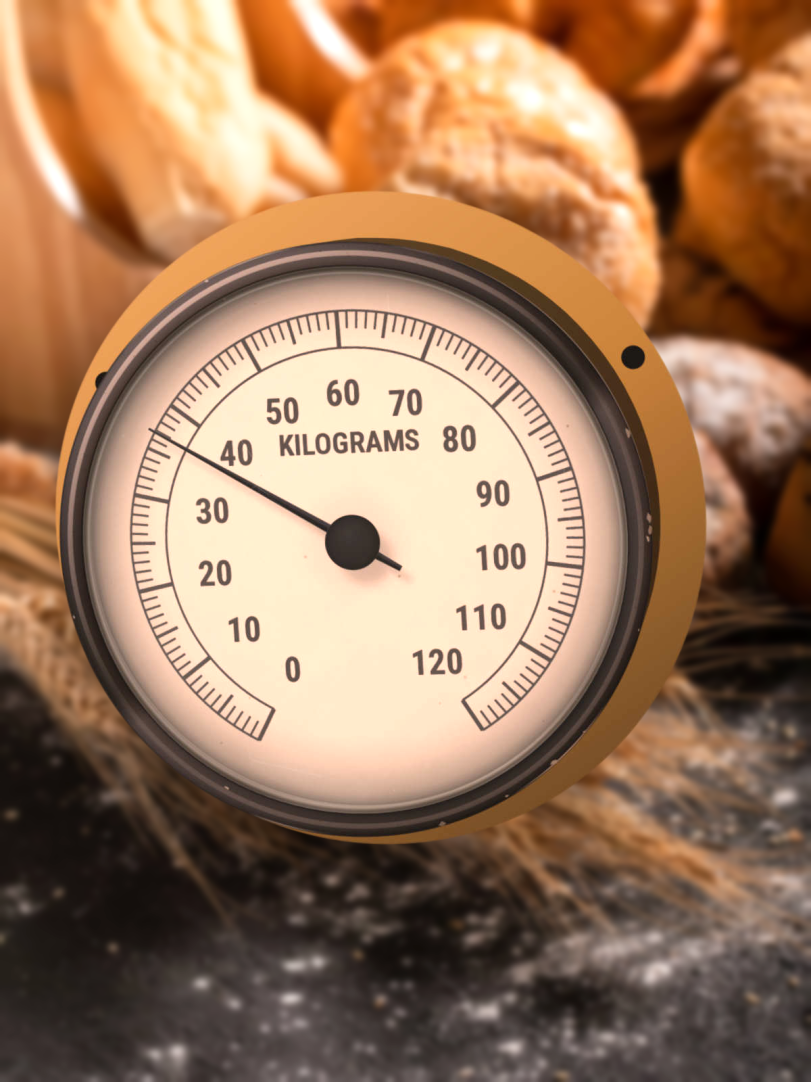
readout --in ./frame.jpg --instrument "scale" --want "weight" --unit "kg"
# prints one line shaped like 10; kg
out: 37; kg
